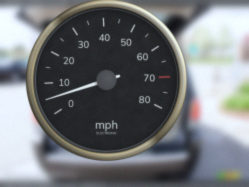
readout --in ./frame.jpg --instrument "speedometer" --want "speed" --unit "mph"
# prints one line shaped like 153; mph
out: 5; mph
